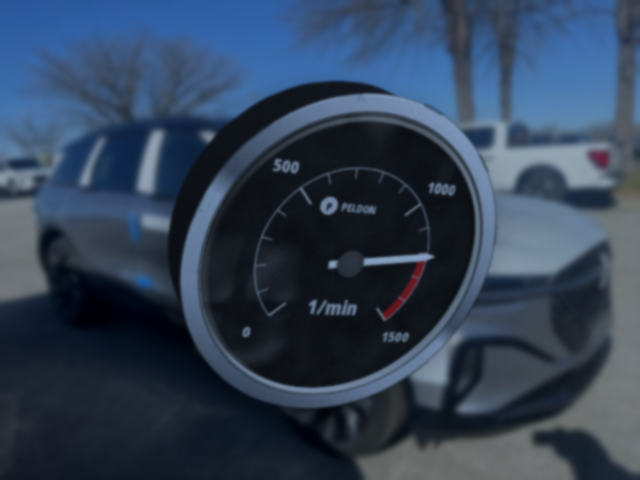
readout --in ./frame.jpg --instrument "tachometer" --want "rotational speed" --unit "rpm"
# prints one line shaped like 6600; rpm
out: 1200; rpm
